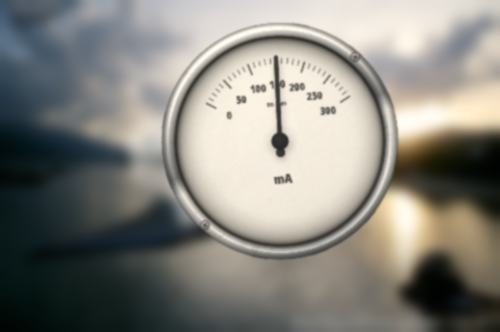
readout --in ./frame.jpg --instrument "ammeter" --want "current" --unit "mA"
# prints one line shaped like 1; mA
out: 150; mA
